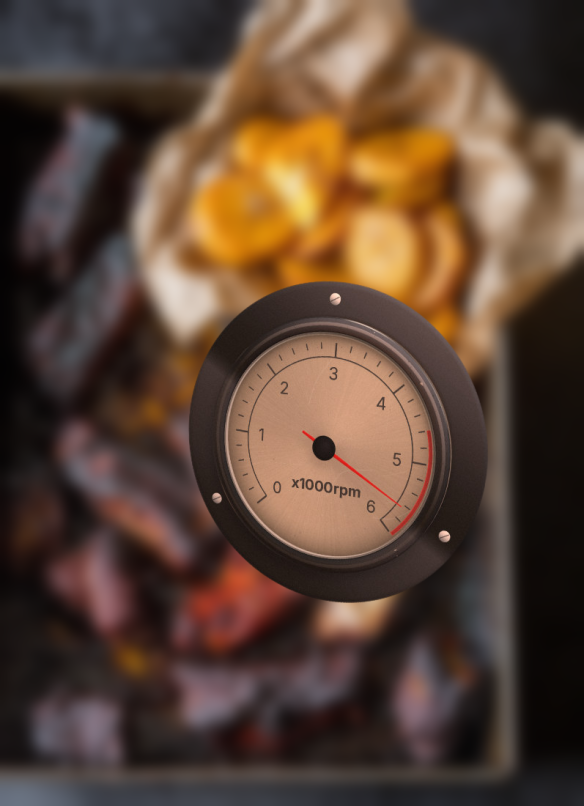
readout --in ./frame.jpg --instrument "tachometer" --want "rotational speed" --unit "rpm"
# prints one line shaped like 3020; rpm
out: 5600; rpm
